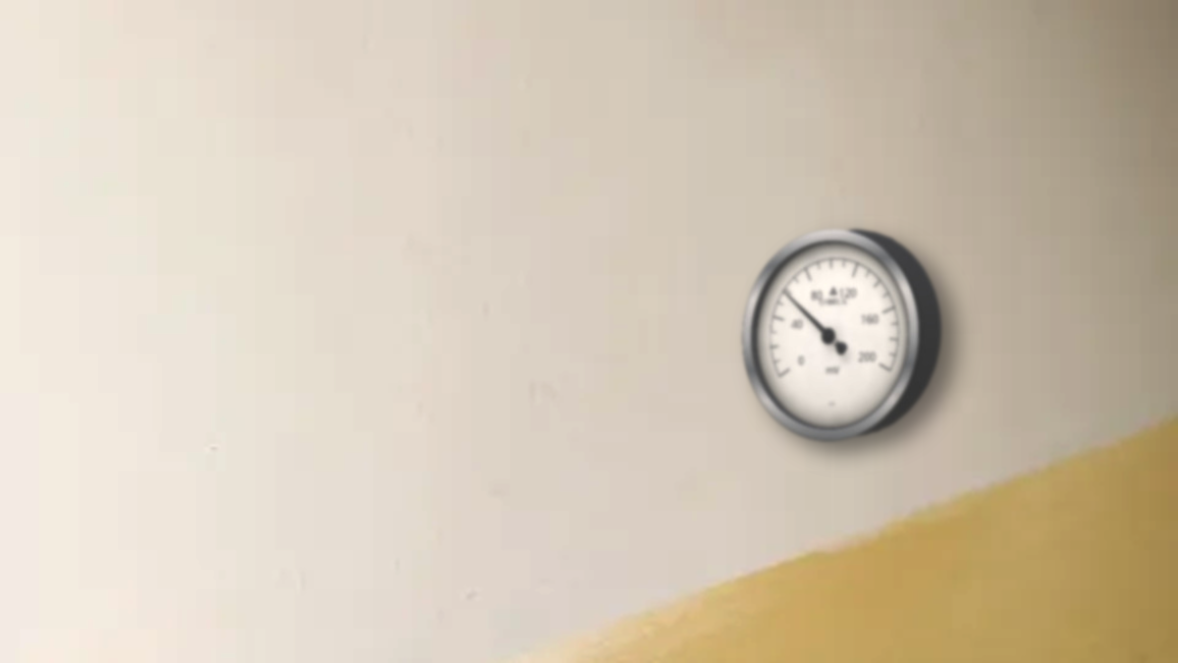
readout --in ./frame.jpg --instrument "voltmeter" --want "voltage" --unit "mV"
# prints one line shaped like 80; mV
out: 60; mV
